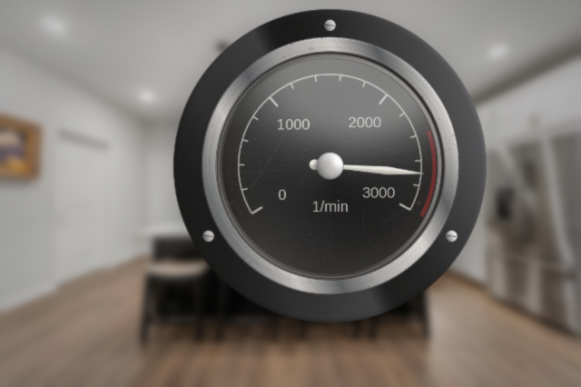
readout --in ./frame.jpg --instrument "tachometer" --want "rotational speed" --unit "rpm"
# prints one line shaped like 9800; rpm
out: 2700; rpm
